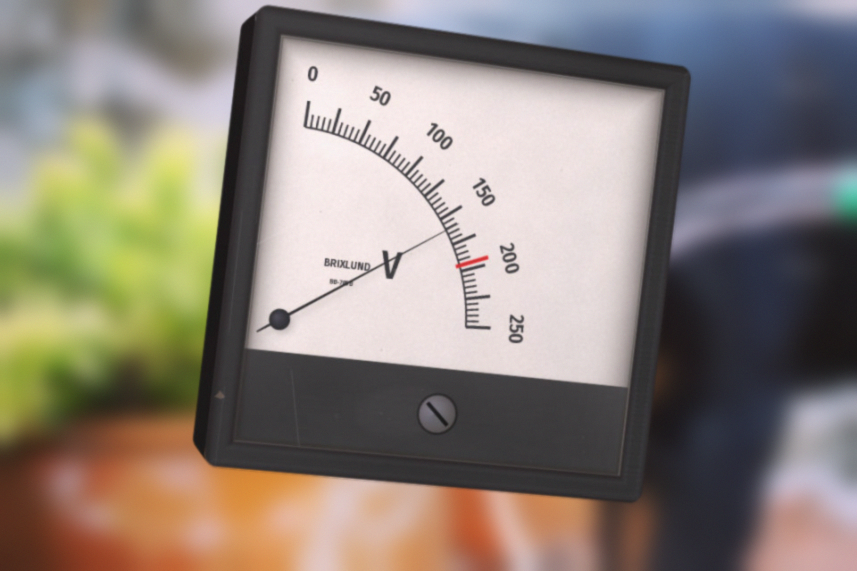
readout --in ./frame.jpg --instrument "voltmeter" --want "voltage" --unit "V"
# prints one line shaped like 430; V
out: 160; V
